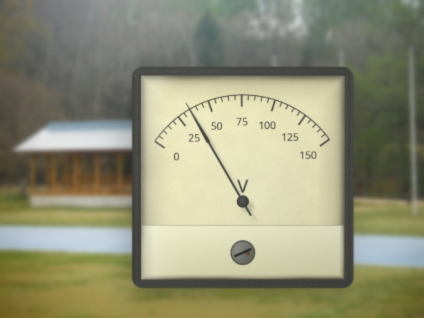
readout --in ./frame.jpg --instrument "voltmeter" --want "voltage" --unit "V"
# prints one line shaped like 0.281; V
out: 35; V
